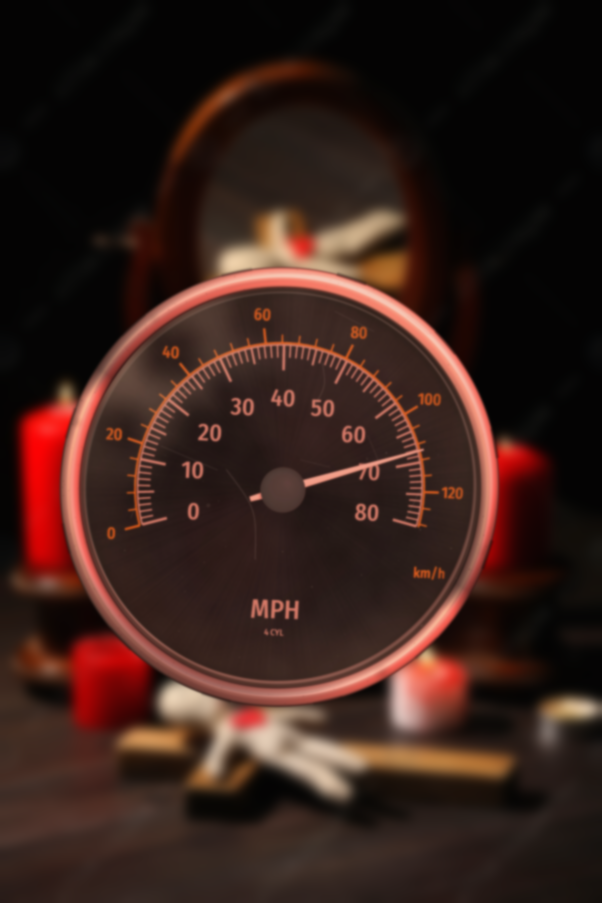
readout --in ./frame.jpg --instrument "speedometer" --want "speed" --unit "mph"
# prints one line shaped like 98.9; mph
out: 68; mph
